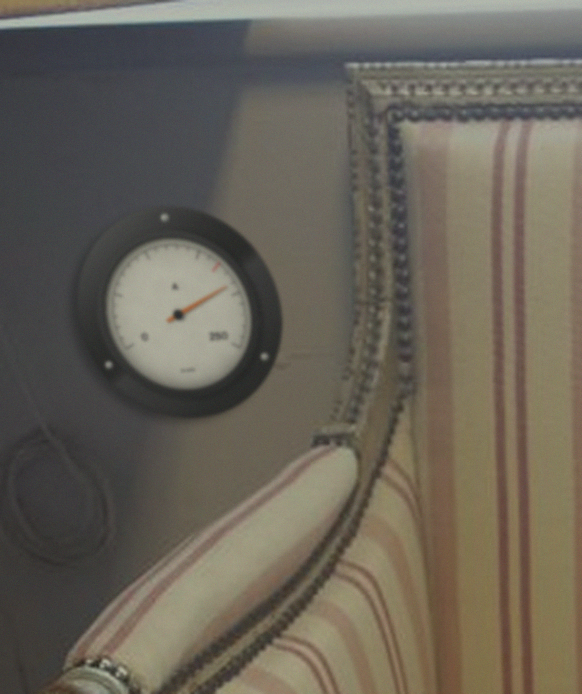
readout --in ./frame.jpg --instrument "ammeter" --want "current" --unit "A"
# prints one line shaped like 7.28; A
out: 190; A
